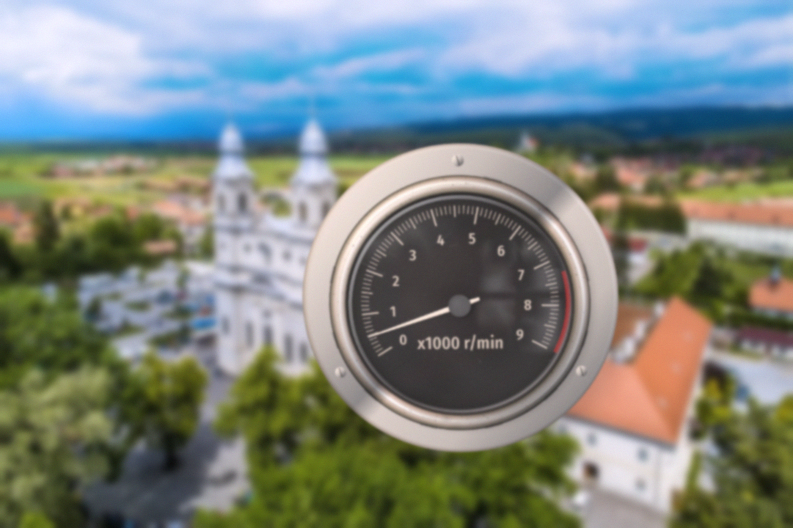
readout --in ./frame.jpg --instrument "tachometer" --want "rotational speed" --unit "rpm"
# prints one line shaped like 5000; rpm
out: 500; rpm
